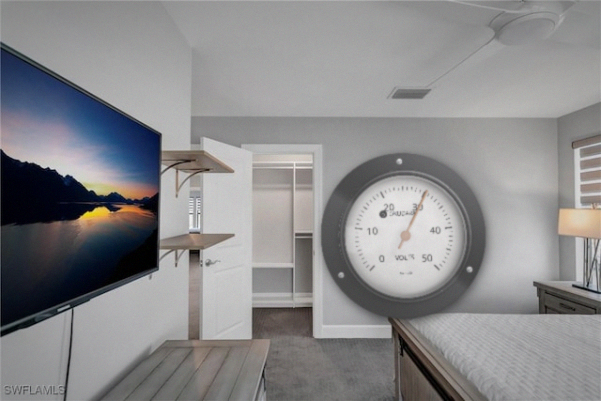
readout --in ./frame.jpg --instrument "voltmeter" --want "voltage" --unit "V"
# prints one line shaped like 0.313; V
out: 30; V
